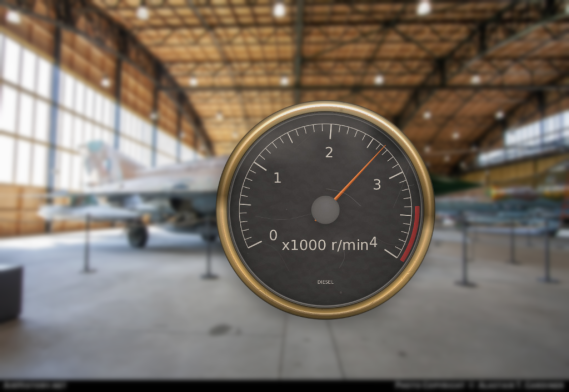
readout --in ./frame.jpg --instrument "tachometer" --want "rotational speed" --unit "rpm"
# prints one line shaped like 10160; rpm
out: 2650; rpm
